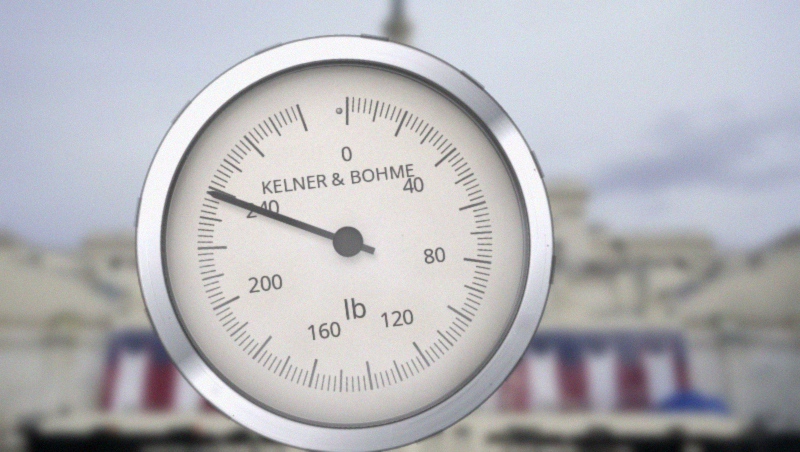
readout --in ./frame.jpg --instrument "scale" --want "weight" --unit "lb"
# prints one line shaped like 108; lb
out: 238; lb
